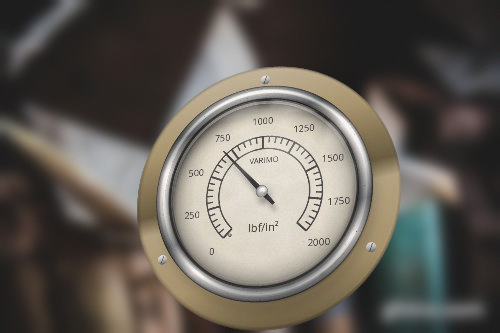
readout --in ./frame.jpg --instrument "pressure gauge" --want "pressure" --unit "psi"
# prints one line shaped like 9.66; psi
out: 700; psi
